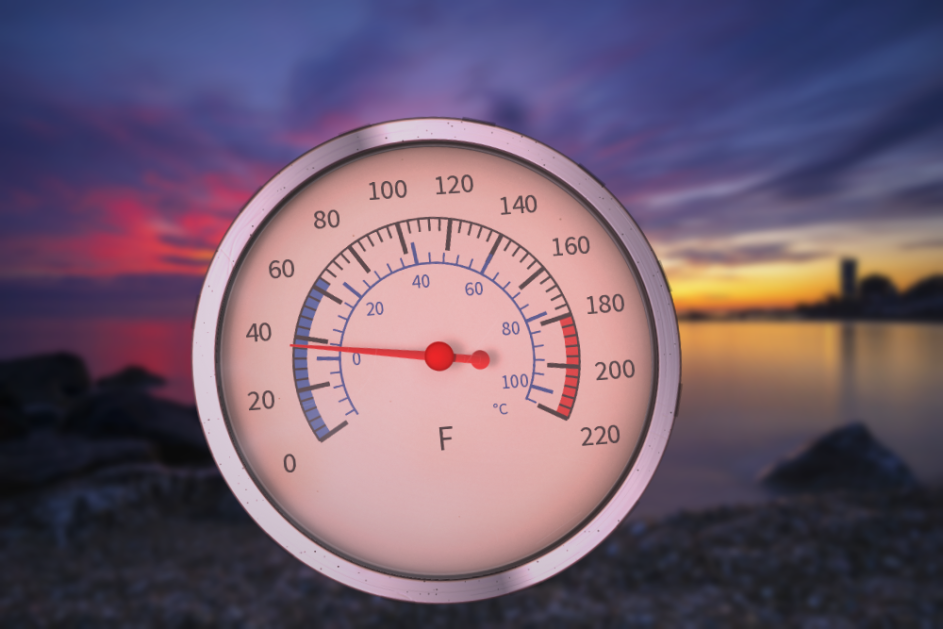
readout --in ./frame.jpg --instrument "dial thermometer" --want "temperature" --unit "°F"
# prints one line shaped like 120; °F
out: 36; °F
